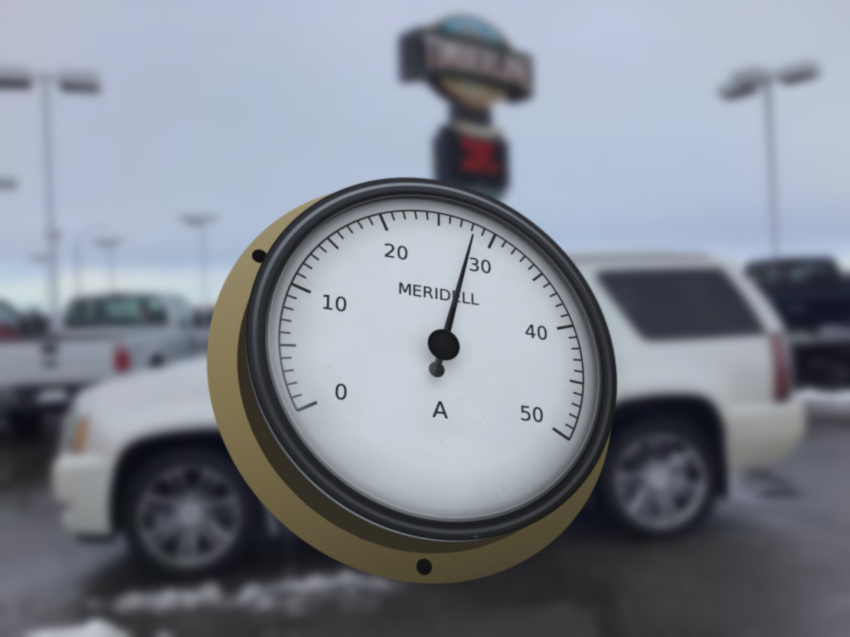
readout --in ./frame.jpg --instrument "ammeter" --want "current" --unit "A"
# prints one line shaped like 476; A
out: 28; A
